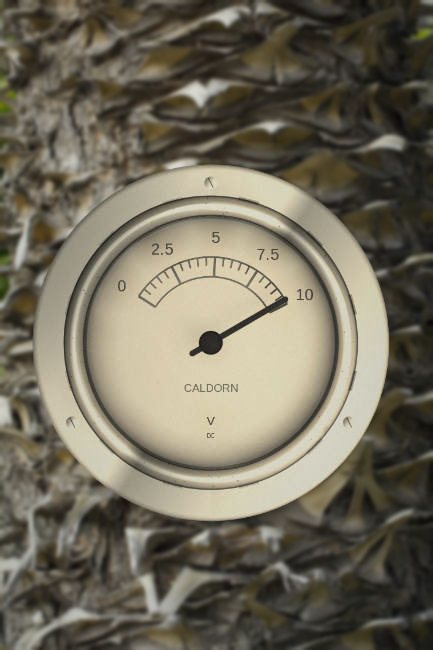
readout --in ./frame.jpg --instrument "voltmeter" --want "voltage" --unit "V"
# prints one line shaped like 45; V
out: 9.75; V
